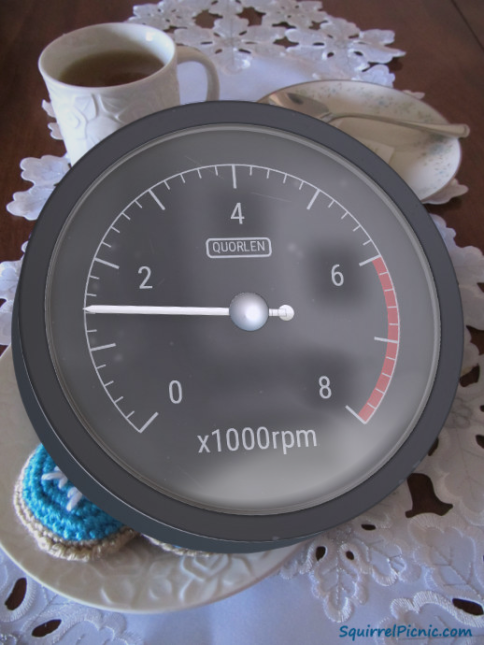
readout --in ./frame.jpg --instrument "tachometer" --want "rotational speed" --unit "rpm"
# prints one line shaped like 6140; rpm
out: 1400; rpm
